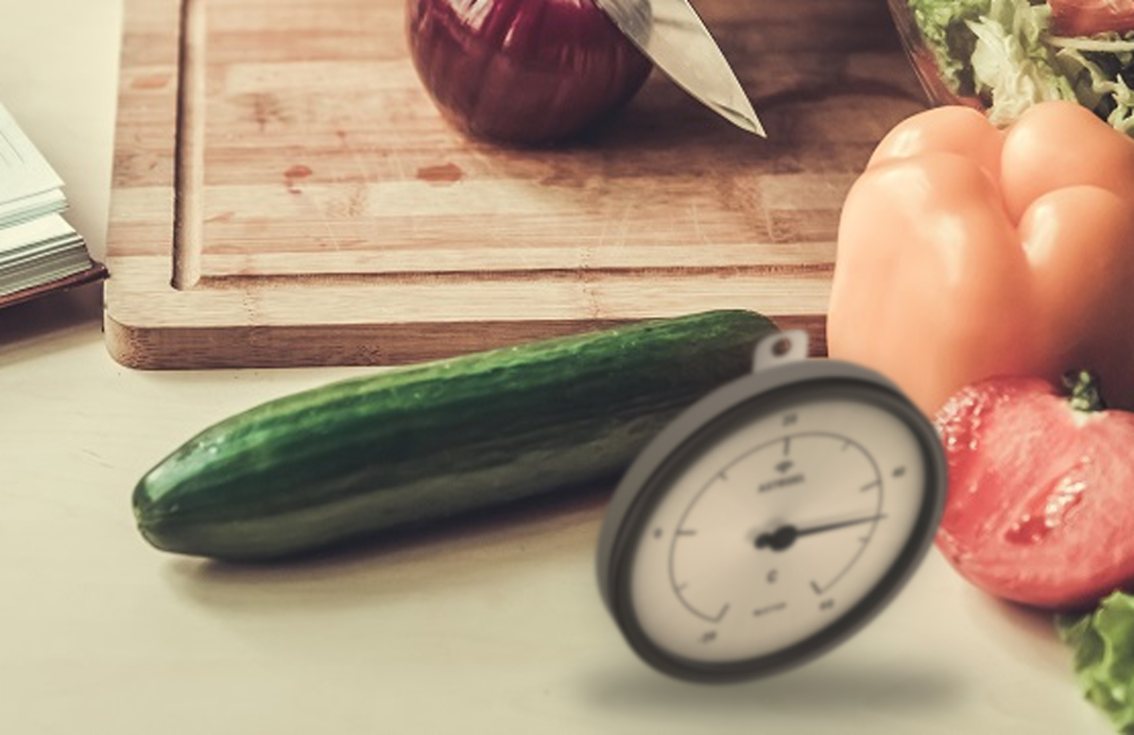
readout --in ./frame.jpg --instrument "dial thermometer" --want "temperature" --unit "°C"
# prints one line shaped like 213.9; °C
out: 45; °C
